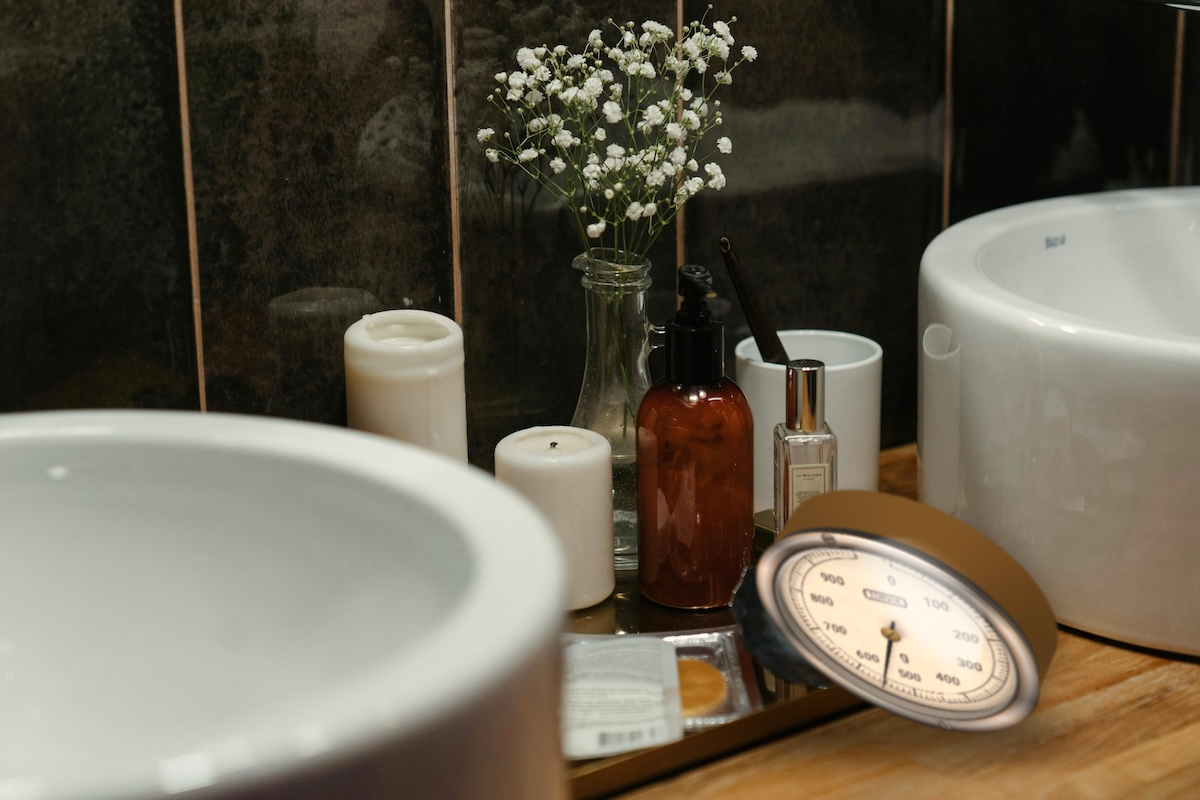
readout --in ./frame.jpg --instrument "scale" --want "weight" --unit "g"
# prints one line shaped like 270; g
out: 550; g
